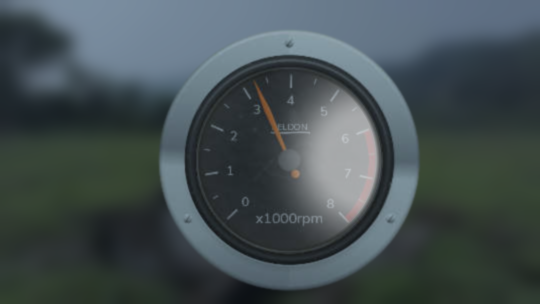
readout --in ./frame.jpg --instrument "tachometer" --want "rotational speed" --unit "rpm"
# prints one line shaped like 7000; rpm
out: 3250; rpm
